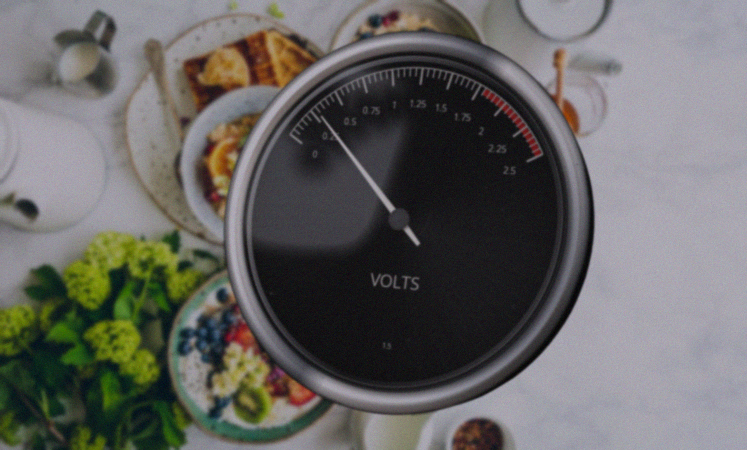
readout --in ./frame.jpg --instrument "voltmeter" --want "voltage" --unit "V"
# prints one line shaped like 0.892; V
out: 0.3; V
